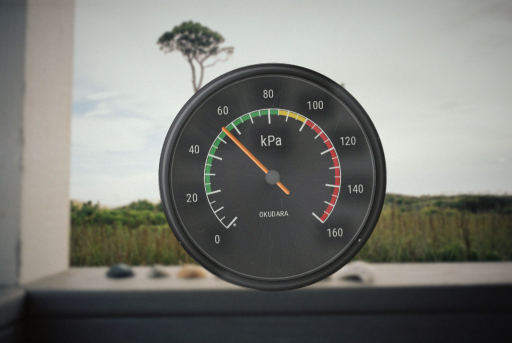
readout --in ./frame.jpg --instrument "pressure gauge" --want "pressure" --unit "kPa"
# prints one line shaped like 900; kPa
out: 55; kPa
